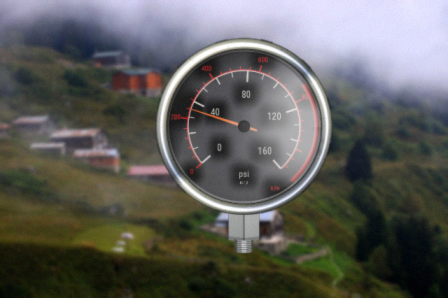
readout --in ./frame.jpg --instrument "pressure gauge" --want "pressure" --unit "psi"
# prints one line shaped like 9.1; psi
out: 35; psi
